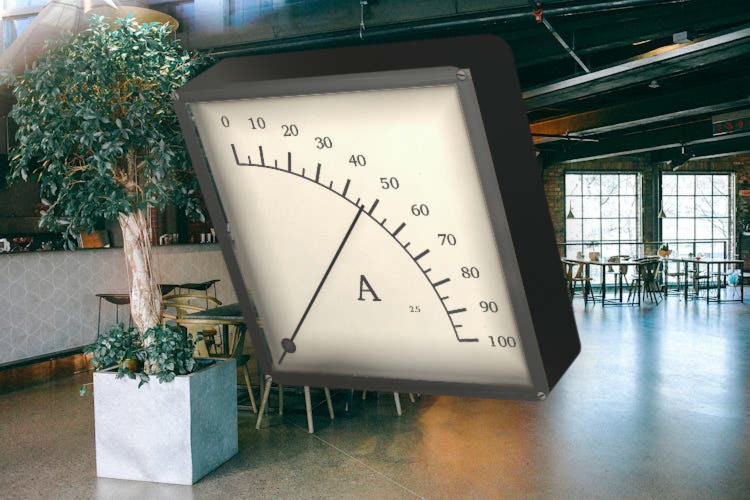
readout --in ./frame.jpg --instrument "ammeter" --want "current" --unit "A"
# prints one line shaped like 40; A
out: 47.5; A
